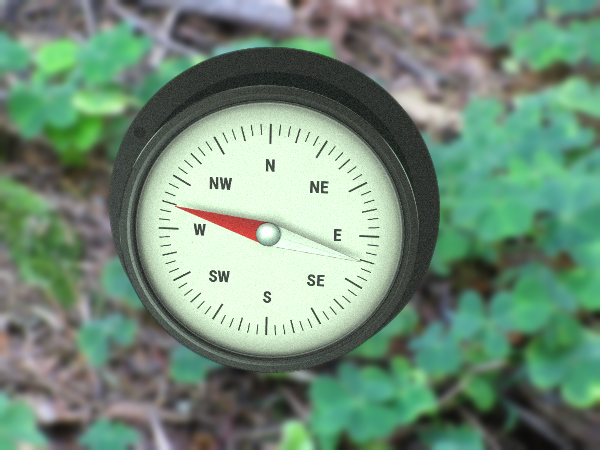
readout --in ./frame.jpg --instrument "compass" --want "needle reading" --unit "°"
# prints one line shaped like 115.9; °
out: 285; °
